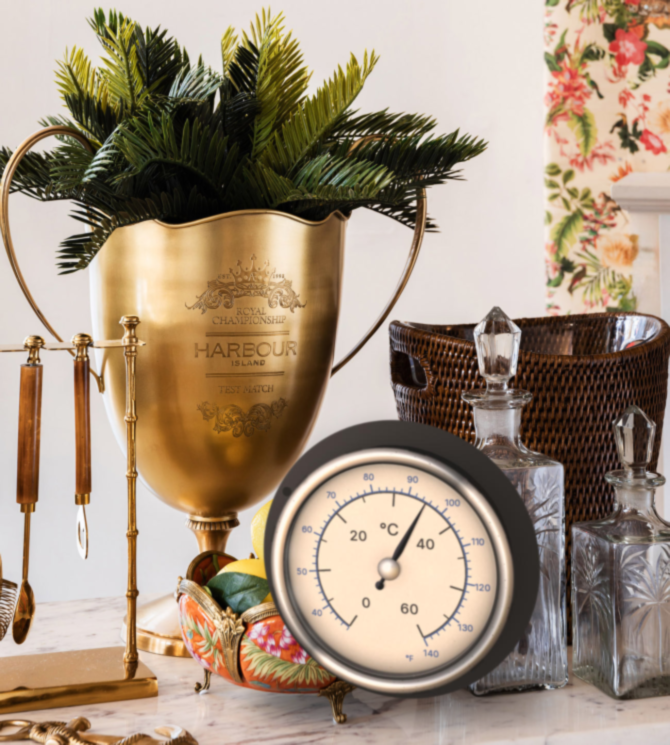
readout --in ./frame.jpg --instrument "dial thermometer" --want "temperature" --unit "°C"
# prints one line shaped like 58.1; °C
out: 35; °C
